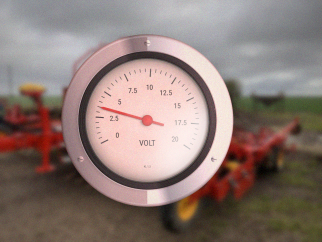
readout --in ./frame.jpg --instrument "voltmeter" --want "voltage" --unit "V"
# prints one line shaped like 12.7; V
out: 3.5; V
